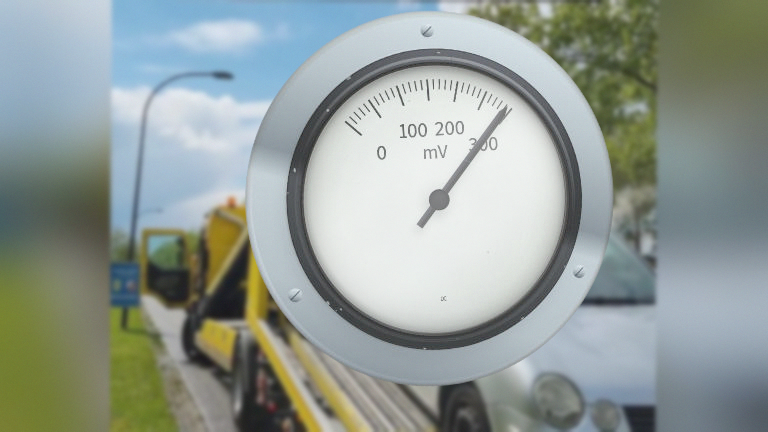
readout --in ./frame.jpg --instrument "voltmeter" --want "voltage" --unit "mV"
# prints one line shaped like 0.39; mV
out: 290; mV
